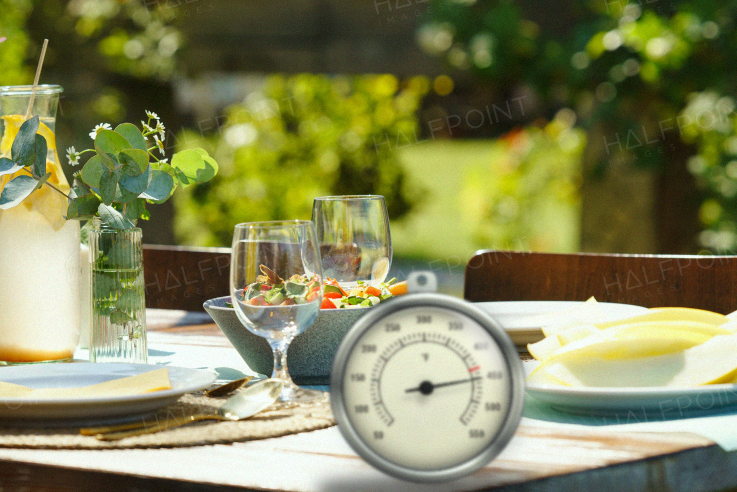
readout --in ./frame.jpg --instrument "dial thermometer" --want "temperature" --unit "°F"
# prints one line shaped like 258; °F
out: 450; °F
